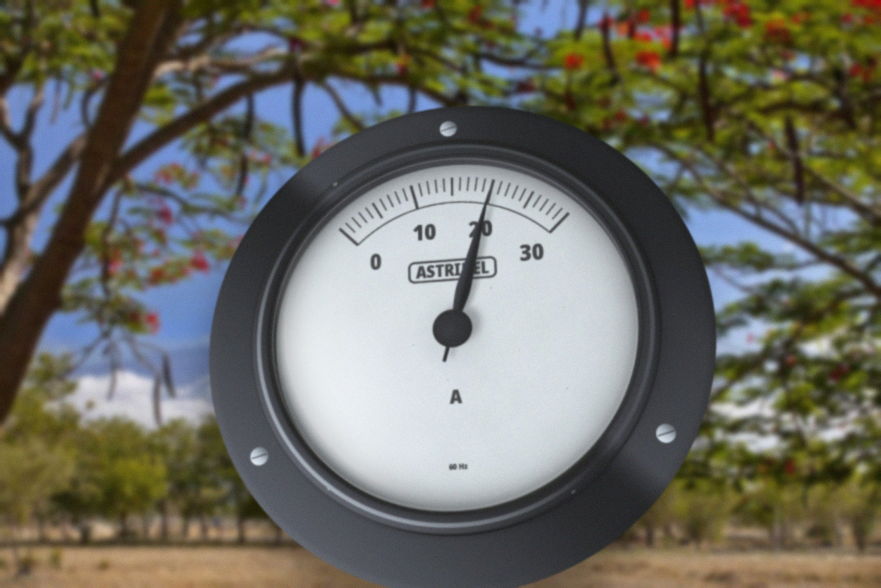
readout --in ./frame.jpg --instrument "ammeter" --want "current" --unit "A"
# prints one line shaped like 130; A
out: 20; A
